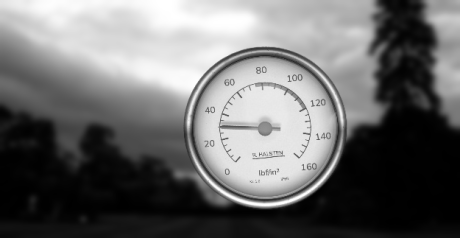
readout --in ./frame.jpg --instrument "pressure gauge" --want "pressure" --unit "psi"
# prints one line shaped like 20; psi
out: 30; psi
